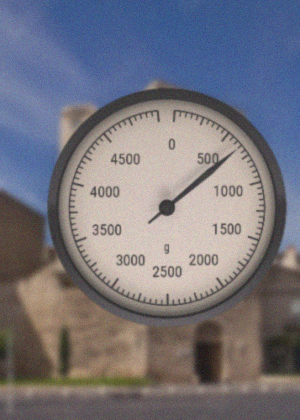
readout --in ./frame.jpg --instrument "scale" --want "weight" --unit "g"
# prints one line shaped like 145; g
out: 650; g
